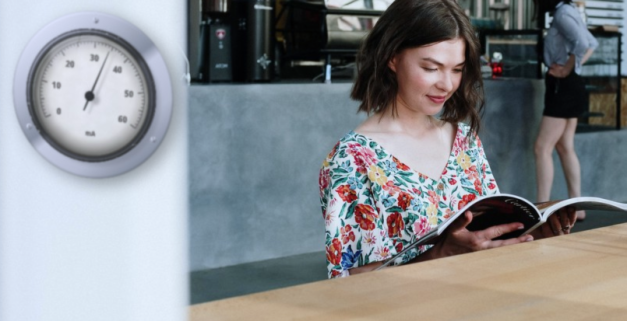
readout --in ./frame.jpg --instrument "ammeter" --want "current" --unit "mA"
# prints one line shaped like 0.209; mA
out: 35; mA
